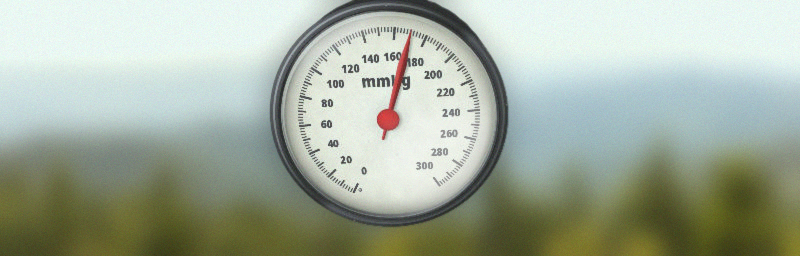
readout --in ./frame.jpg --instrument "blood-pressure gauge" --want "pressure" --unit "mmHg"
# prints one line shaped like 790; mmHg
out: 170; mmHg
